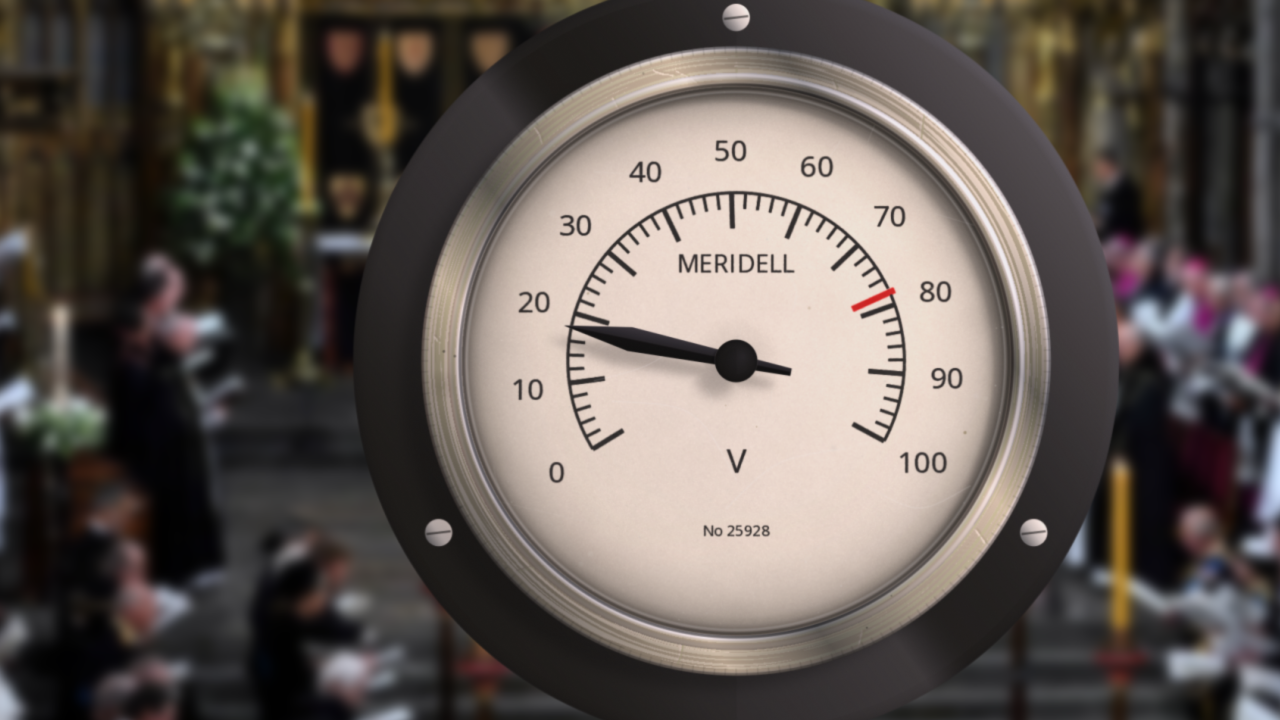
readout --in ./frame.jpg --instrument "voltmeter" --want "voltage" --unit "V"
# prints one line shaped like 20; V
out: 18; V
